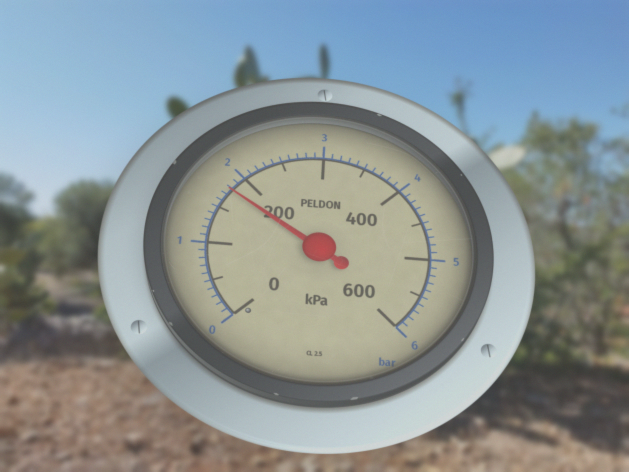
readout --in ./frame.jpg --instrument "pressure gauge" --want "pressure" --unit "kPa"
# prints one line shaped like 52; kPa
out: 175; kPa
